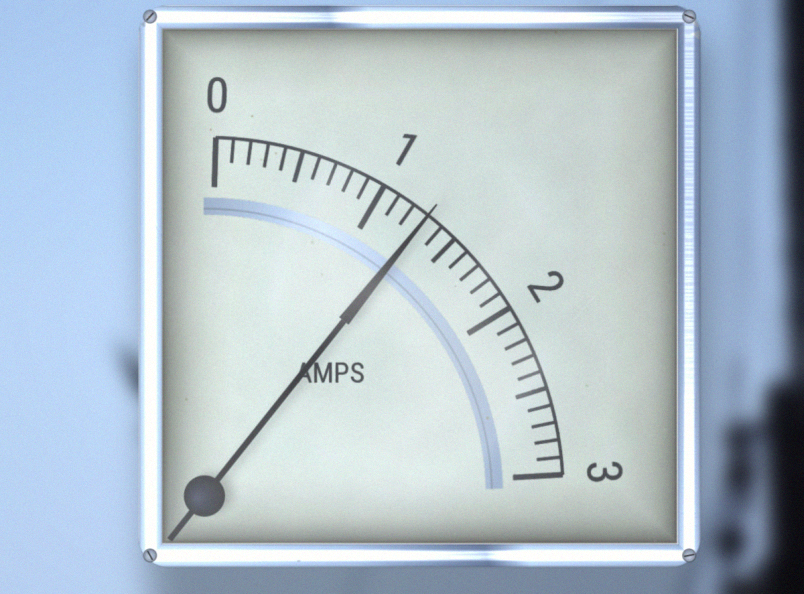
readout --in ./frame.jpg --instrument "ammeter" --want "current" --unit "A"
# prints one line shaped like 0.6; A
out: 1.3; A
